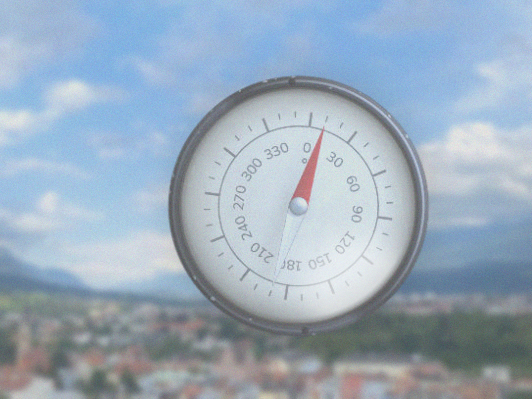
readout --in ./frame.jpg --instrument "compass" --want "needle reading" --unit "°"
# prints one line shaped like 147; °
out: 10; °
